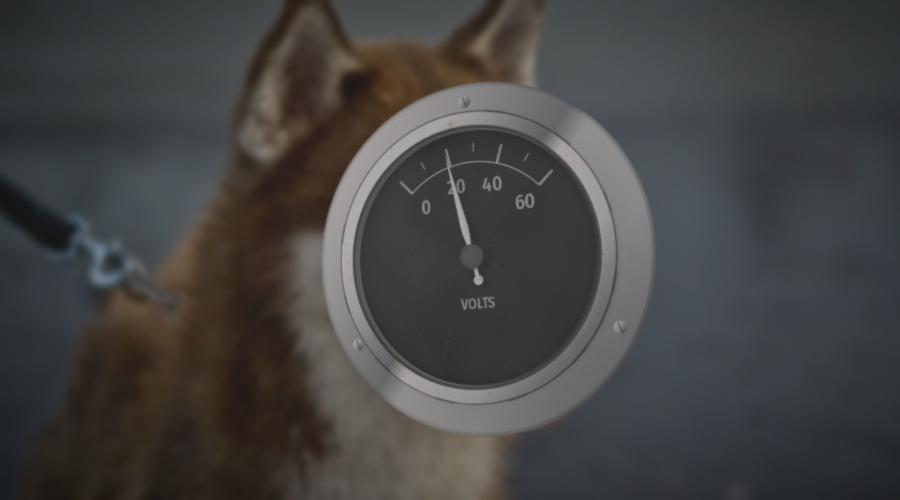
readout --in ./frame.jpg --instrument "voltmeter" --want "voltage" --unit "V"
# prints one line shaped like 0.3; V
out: 20; V
